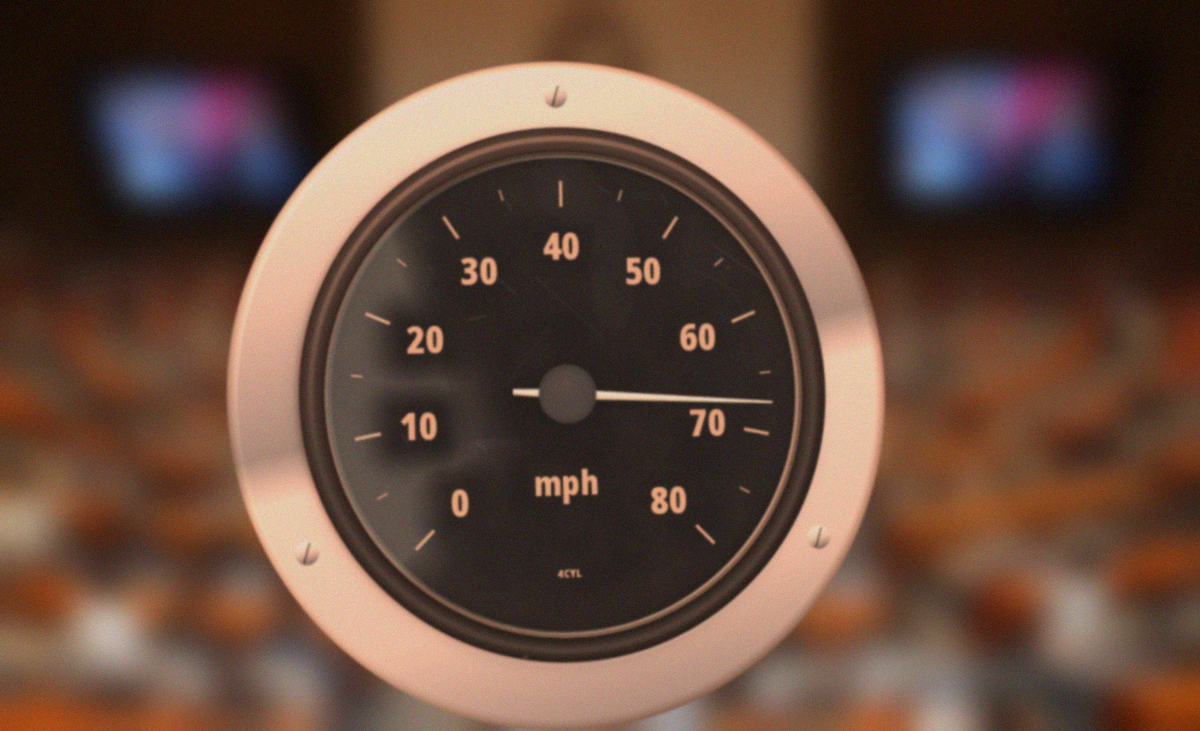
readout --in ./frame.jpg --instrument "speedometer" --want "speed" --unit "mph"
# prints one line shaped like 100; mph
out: 67.5; mph
